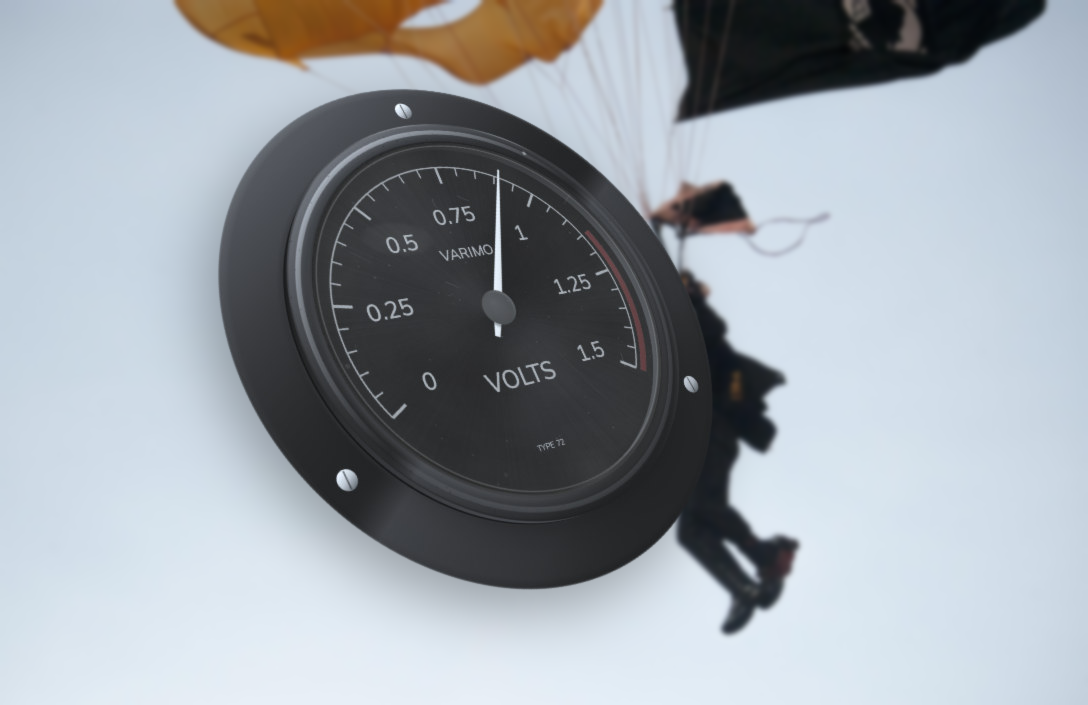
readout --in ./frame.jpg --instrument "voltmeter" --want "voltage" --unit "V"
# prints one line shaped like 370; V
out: 0.9; V
